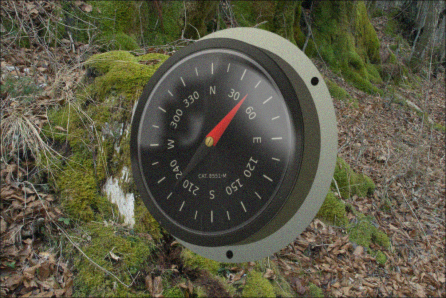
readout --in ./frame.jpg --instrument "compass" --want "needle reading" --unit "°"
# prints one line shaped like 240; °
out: 45; °
